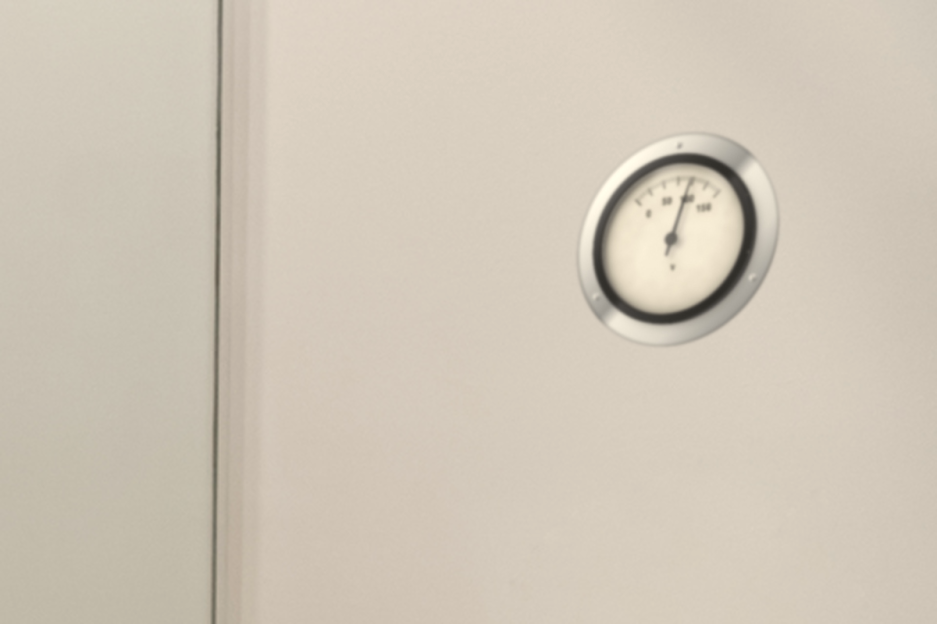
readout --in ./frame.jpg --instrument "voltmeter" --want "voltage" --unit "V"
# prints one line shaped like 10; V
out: 100; V
